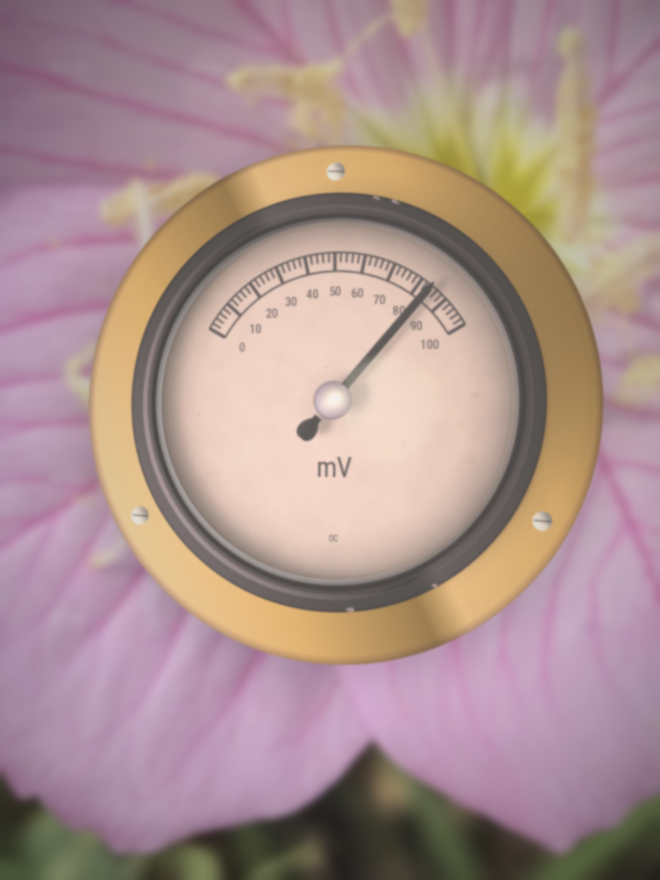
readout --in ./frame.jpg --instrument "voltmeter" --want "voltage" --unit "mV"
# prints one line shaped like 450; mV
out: 84; mV
